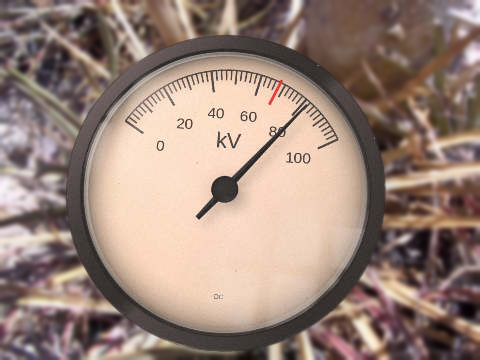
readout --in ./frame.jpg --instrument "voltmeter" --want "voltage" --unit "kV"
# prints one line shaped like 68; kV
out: 82; kV
